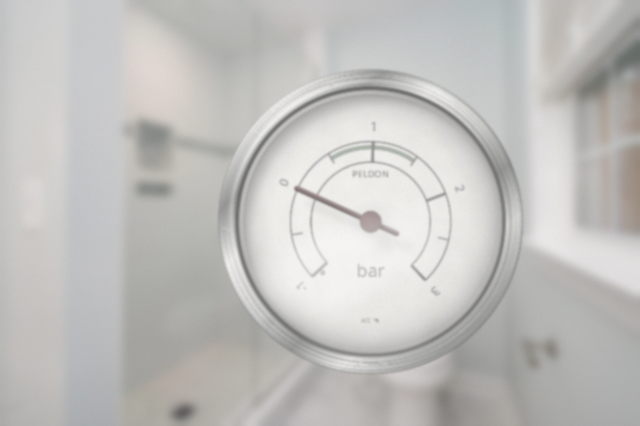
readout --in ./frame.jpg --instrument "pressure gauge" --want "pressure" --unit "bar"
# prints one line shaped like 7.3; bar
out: 0; bar
